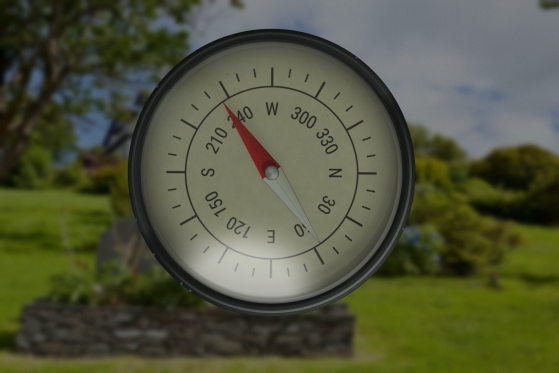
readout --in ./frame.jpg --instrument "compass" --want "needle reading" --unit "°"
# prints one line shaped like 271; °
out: 235; °
